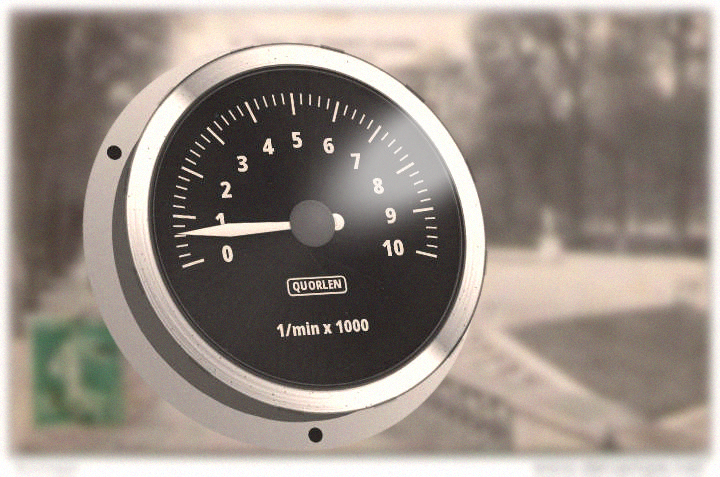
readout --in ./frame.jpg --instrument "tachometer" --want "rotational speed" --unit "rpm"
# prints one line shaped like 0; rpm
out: 600; rpm
